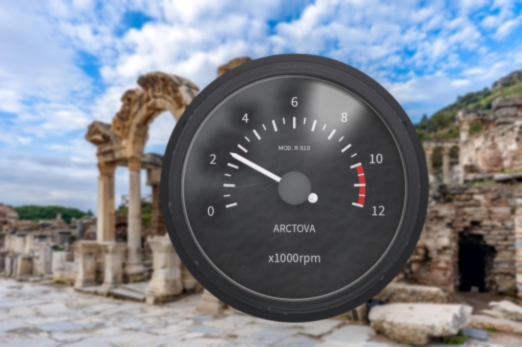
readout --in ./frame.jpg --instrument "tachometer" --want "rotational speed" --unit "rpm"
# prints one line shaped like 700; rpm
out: 2500; rpm
